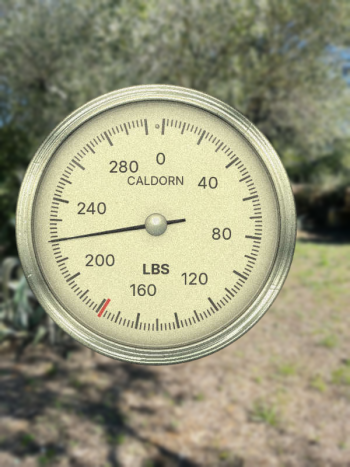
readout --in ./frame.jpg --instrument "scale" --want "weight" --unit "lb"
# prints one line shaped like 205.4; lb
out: 220; lb
